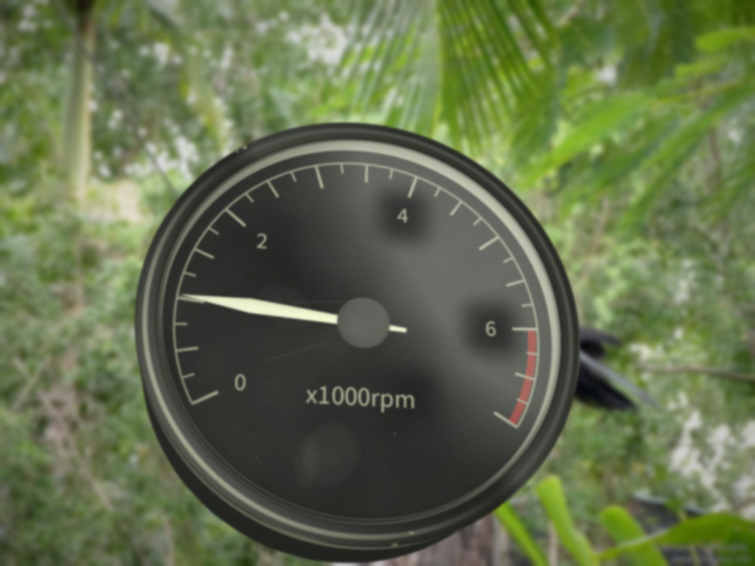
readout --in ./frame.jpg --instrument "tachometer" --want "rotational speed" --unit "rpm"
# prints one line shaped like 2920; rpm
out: 1000; rpm
